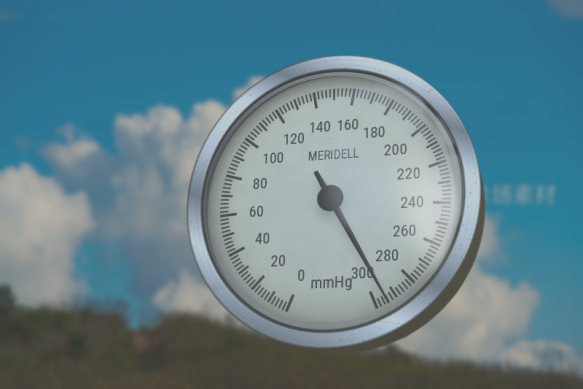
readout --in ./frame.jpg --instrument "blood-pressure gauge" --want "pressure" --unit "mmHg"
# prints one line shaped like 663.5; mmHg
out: 294; mmHg
